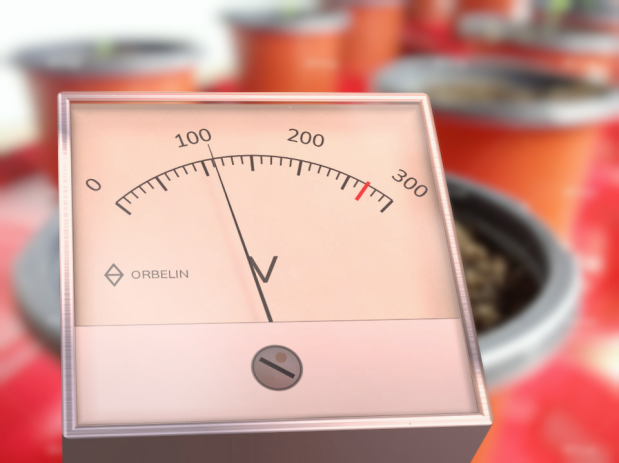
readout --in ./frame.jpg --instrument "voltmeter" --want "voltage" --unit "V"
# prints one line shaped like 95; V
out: 110; V
